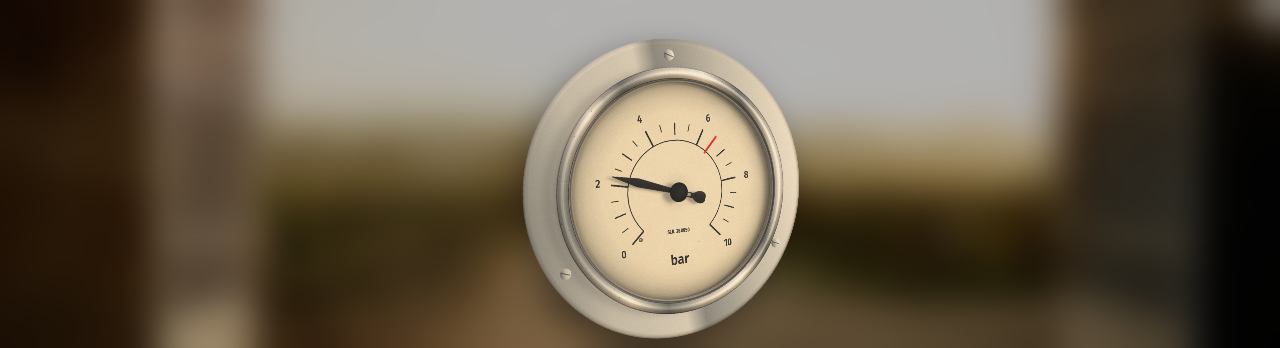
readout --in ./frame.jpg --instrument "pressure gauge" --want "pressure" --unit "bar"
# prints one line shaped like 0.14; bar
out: 2.25; bar
